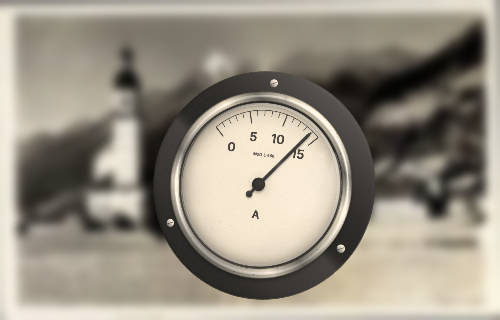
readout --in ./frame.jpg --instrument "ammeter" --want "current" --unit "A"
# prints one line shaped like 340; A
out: 14; A
